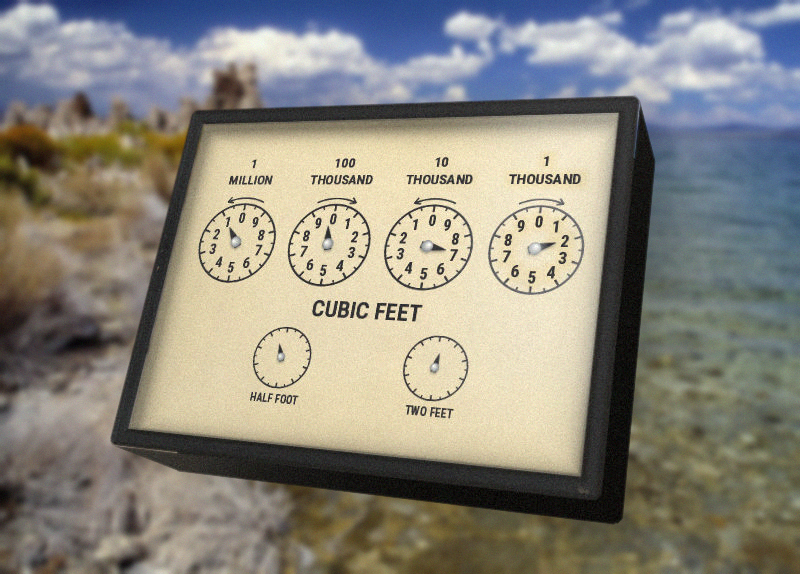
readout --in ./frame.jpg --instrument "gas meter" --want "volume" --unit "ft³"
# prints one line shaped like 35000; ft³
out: 97200; ft³
